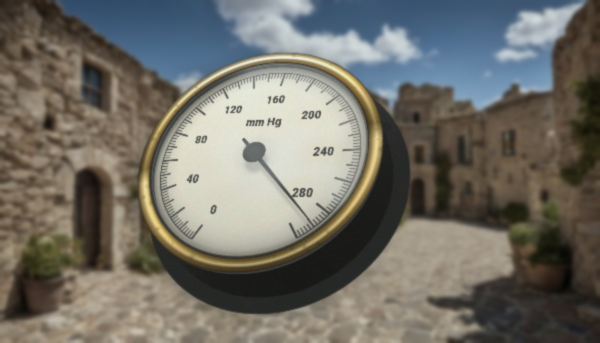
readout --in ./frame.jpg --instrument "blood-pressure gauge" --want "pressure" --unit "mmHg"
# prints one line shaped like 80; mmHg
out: 290; mmHg
